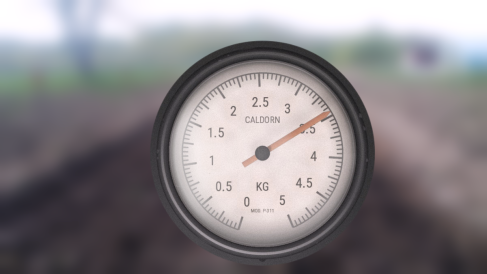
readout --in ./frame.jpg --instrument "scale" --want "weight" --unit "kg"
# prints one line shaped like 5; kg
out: 3.45; kg
